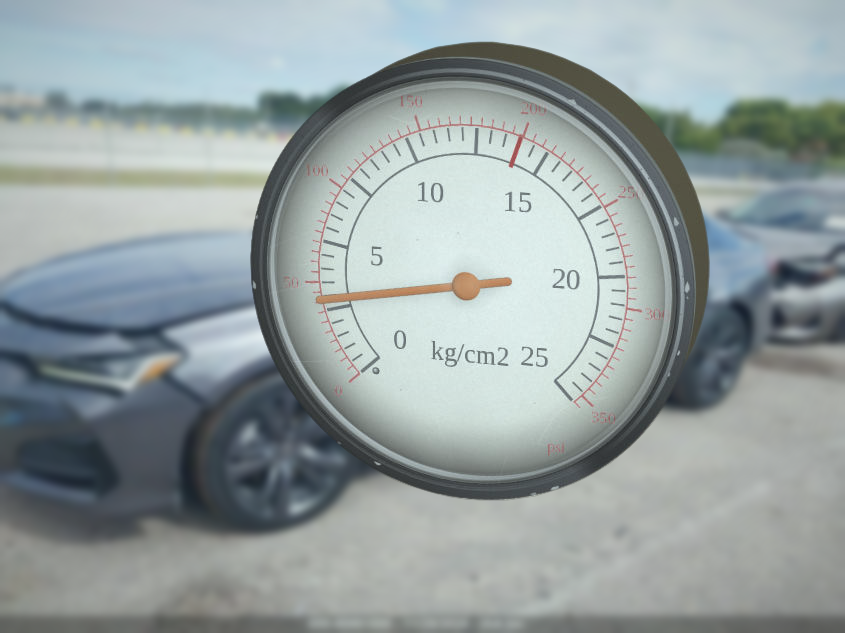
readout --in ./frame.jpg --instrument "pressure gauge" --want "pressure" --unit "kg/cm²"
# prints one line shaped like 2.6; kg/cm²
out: 3; kg/cm²
